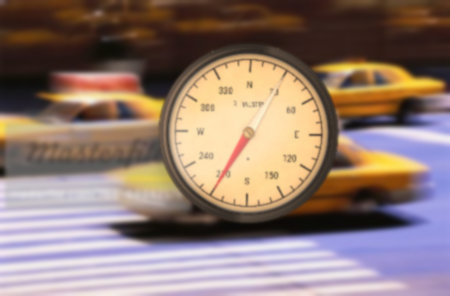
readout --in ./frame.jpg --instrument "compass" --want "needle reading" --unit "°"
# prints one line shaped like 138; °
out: 210; °
